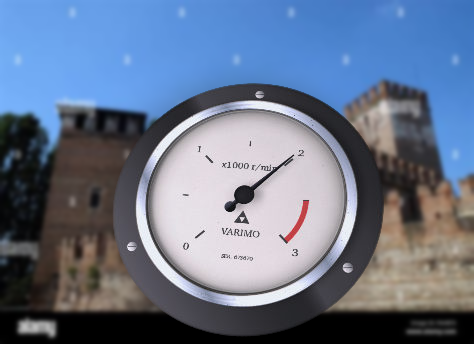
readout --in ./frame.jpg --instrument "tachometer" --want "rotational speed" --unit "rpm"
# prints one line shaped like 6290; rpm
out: 2000; rpm
